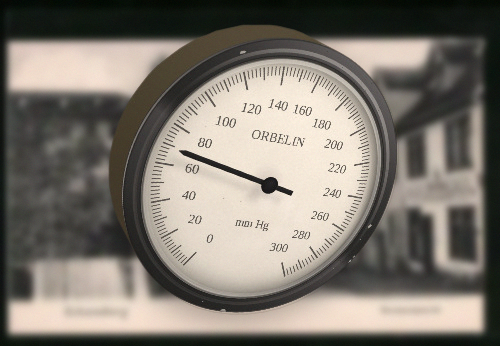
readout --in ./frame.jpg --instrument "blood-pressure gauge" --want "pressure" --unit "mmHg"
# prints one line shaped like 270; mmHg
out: 70; mmHg
